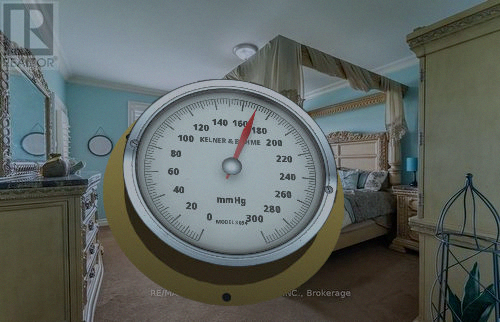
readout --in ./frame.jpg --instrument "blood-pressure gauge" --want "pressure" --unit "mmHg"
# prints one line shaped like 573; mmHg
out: 170; mmHg
